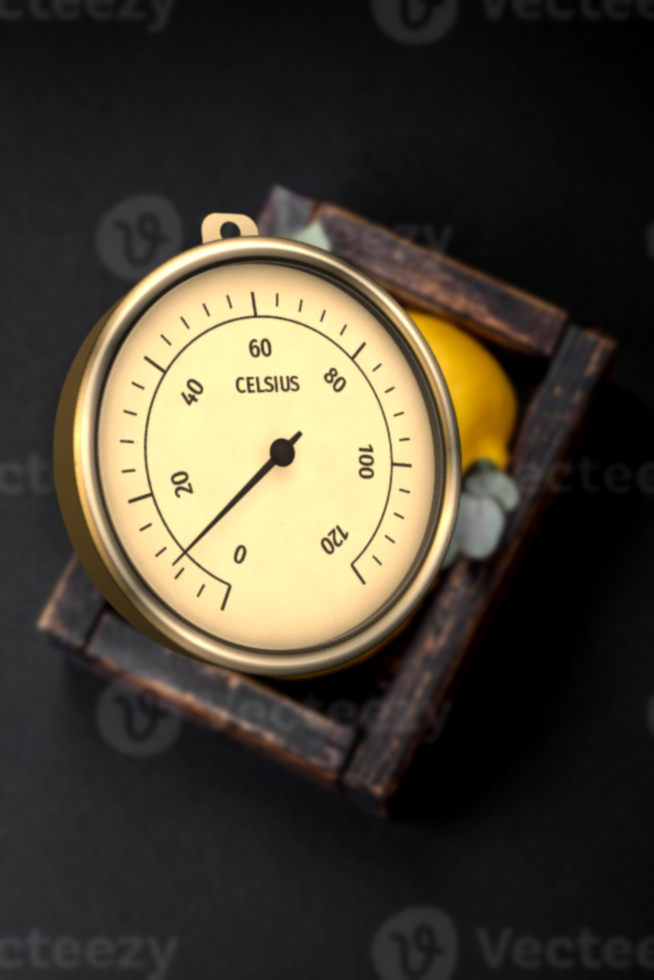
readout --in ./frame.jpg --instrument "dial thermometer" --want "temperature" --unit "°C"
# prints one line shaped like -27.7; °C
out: 10; °C
